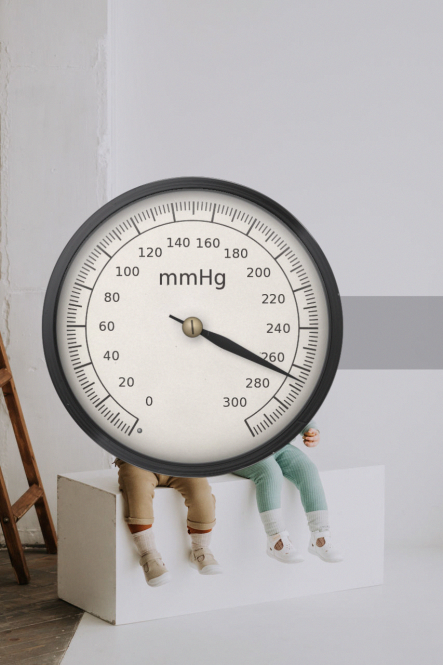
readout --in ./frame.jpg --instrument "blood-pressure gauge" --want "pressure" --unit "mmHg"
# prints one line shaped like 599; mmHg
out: 266; mmHg
